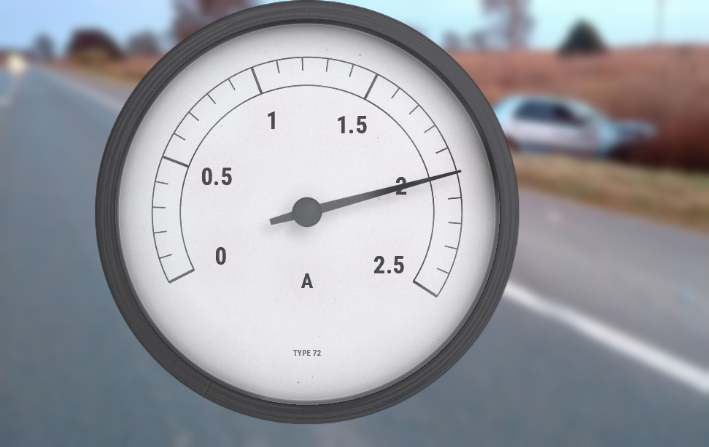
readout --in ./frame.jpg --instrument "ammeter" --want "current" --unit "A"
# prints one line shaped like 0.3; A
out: 2; A
